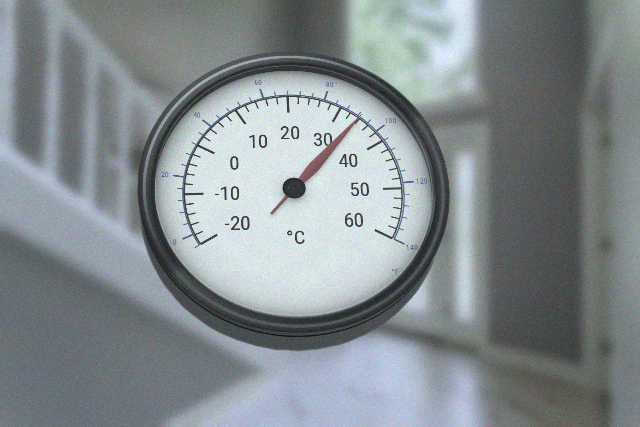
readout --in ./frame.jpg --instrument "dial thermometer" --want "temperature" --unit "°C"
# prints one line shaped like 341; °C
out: 34; °C
